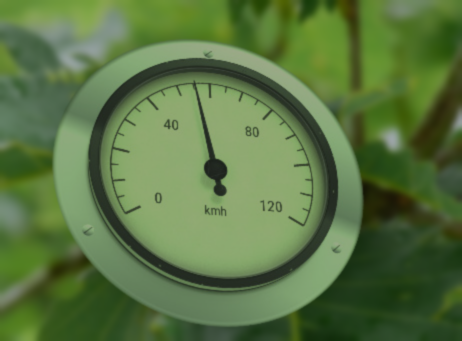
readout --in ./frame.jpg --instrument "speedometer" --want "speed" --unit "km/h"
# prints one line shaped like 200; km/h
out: 55; km/h
